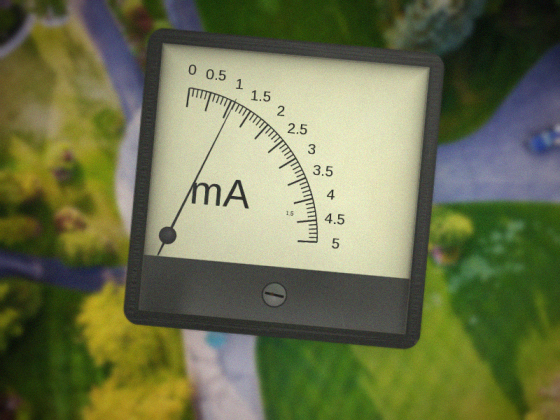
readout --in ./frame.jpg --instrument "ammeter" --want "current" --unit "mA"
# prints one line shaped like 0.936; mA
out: 1.1; mA
